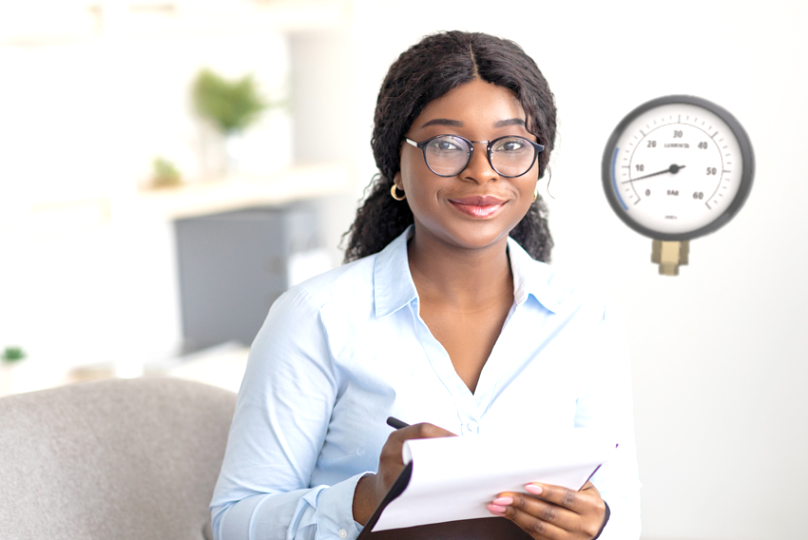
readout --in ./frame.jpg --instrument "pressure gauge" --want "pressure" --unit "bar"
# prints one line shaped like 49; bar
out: 6; bar
